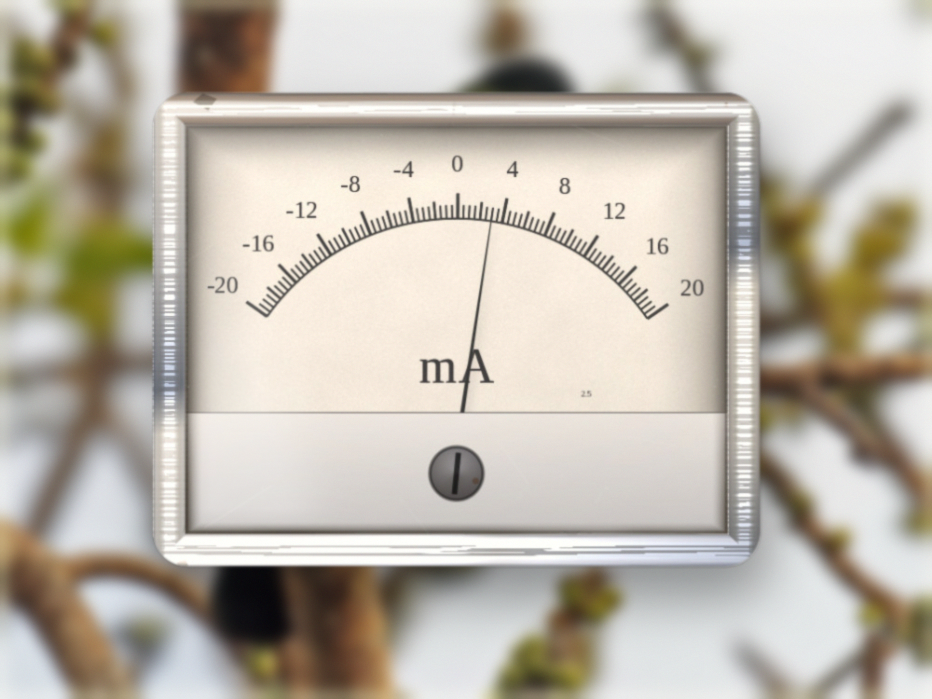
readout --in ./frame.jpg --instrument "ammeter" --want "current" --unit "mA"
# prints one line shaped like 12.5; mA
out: 3; mA
